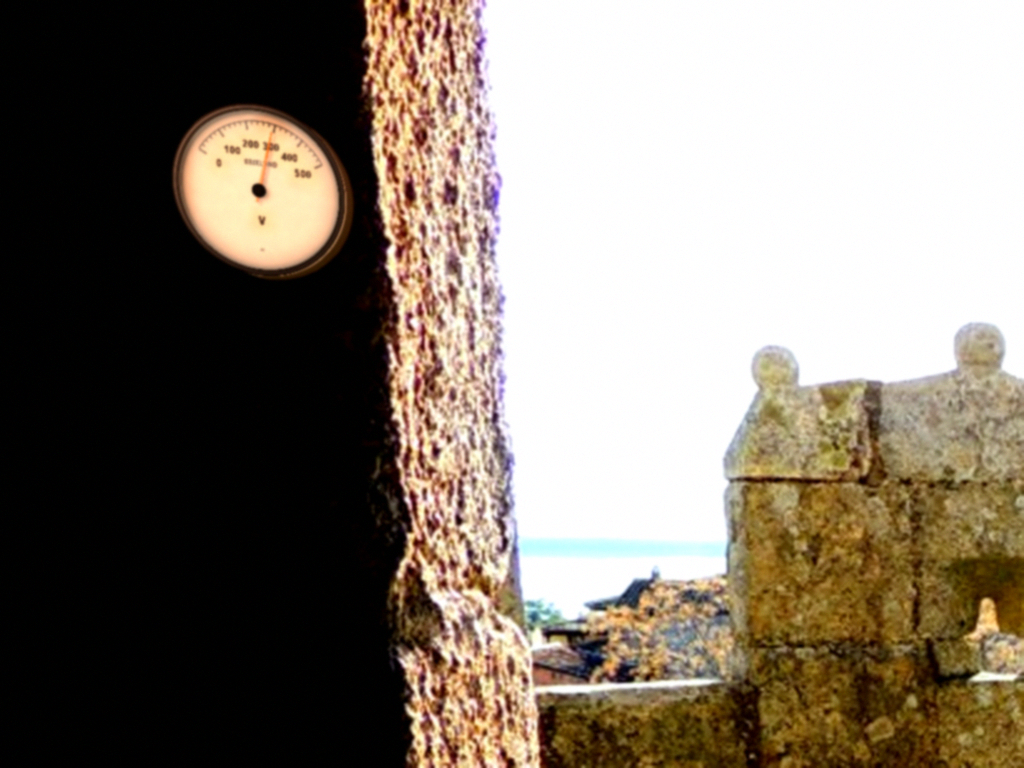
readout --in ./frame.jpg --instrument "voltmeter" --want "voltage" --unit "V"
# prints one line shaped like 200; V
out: 300; V
